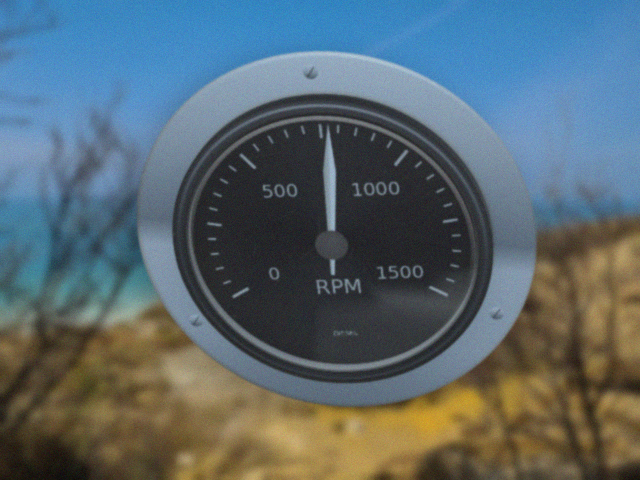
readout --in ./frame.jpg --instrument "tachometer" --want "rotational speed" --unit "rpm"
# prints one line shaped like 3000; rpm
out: 775; rpm
